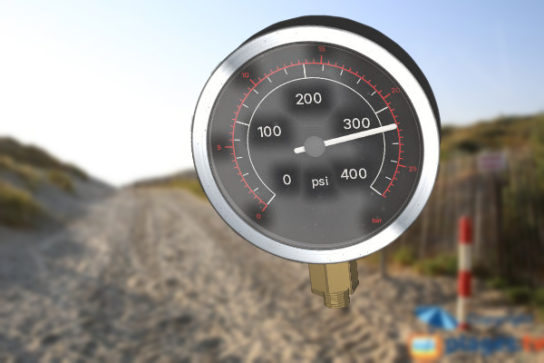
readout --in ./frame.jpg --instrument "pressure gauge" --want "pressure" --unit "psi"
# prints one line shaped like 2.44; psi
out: 320; psi
